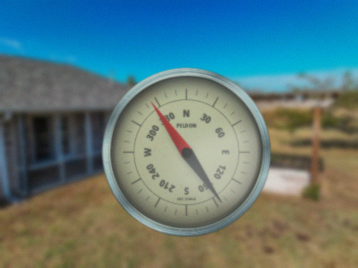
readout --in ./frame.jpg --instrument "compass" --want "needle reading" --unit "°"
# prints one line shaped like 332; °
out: 325; °
